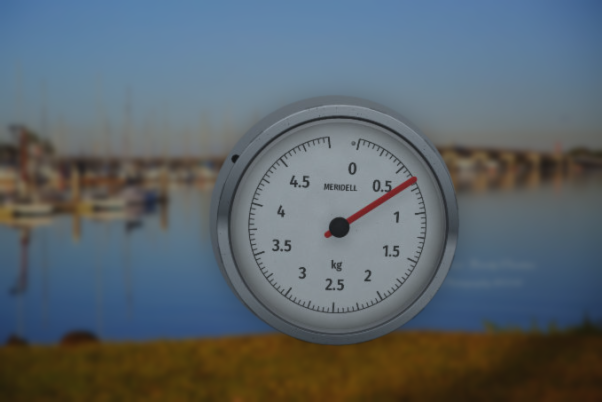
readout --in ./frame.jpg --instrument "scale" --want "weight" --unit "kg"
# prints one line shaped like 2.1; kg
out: 0.65; kg
